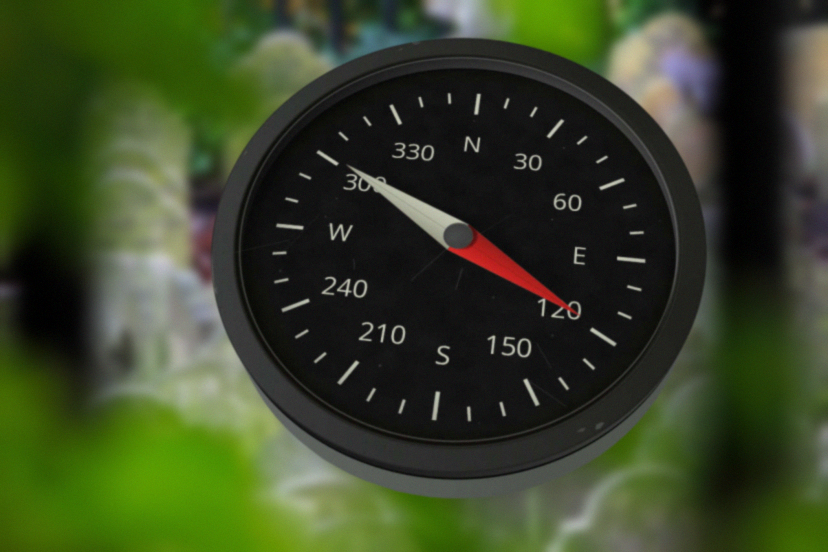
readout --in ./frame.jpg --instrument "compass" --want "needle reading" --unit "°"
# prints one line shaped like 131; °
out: 120; °
